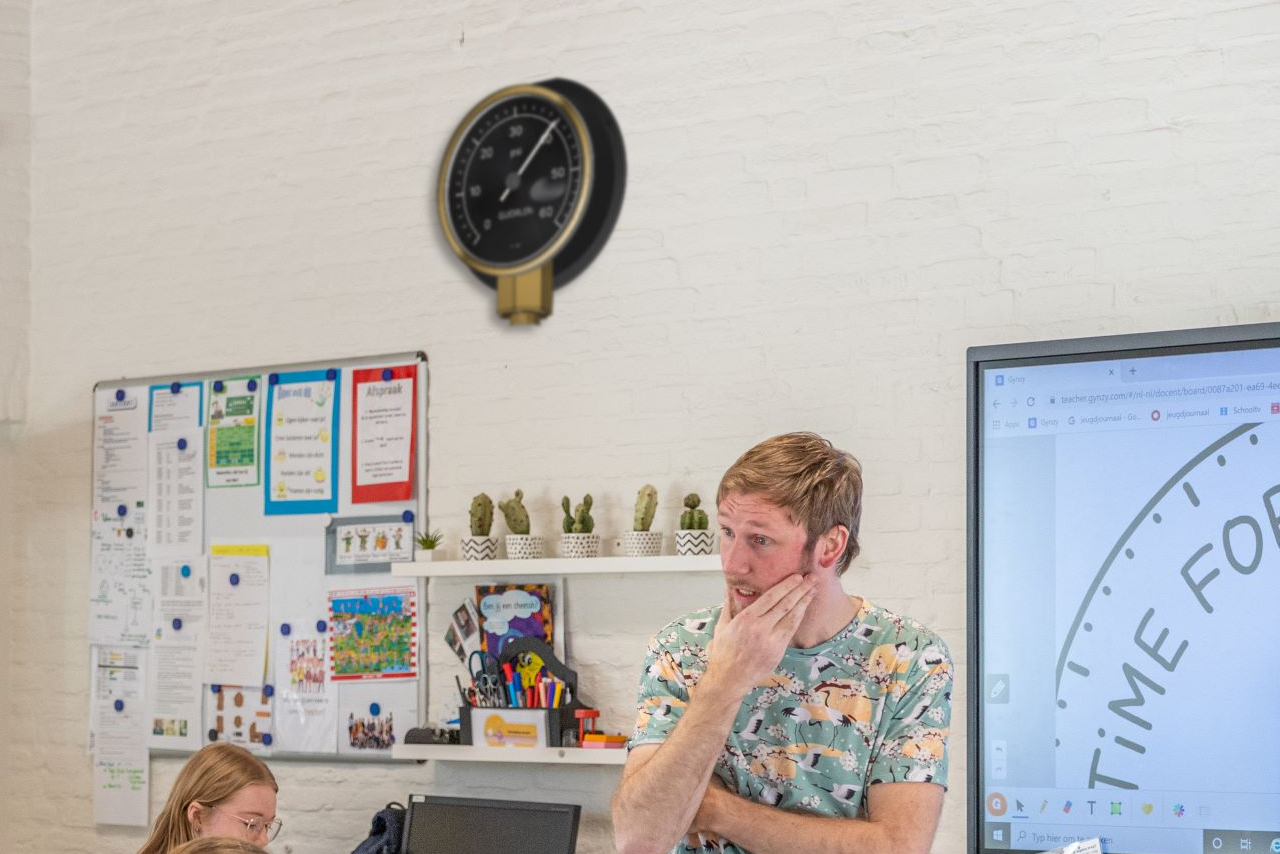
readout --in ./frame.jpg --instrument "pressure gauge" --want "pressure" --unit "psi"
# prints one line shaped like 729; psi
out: 40; psi
